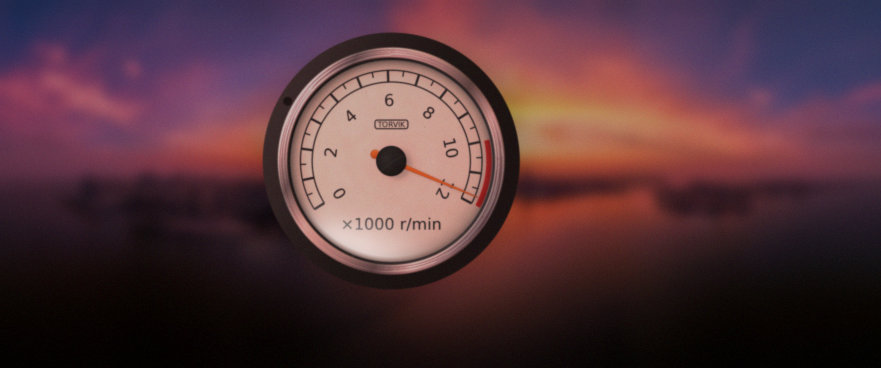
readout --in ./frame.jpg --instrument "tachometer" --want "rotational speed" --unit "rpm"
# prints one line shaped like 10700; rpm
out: 11750; rpm
